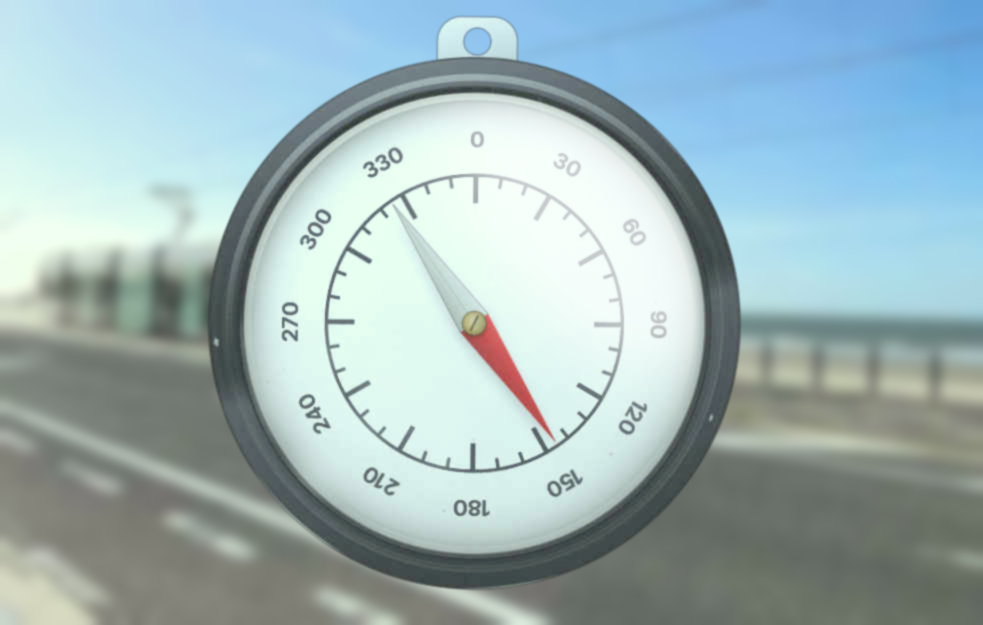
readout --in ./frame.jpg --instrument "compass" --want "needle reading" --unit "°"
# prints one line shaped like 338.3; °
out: 145; °
